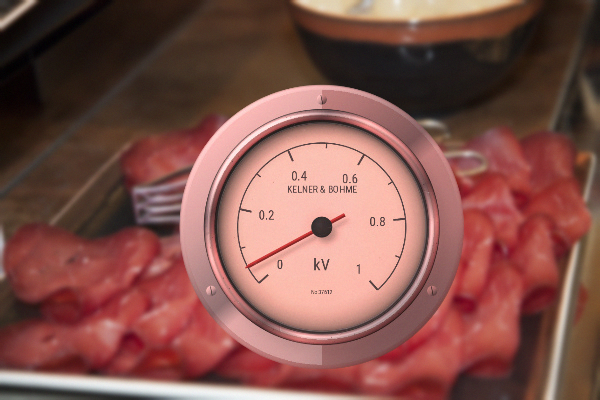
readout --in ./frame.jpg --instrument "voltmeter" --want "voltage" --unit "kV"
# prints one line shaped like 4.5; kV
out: 0.05; kV
